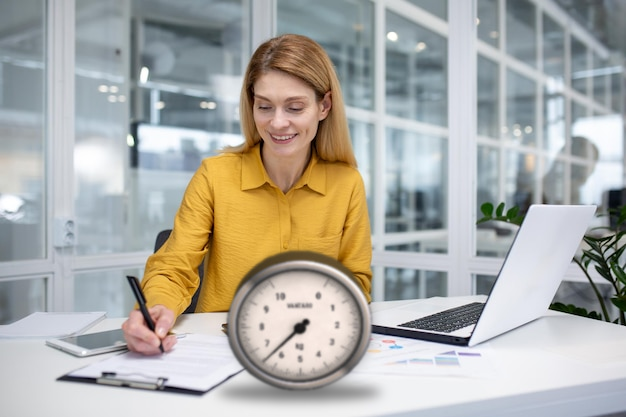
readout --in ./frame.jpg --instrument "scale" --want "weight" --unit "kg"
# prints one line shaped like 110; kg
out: 6.5; kg
